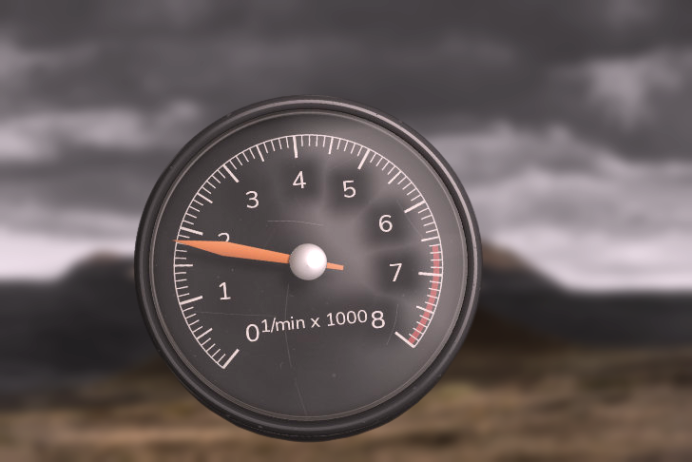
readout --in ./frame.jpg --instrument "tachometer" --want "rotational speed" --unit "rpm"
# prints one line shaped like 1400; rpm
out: 1800; rpm
